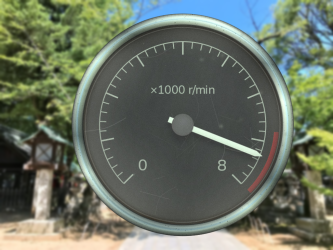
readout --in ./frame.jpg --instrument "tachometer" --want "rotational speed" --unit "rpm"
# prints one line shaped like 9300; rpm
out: 7300; rpm
